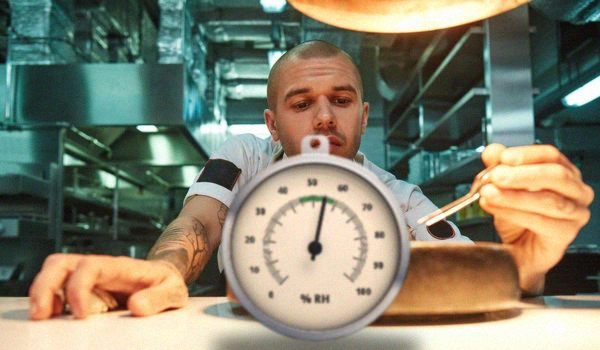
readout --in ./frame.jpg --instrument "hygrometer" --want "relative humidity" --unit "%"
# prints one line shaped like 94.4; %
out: 55; %
